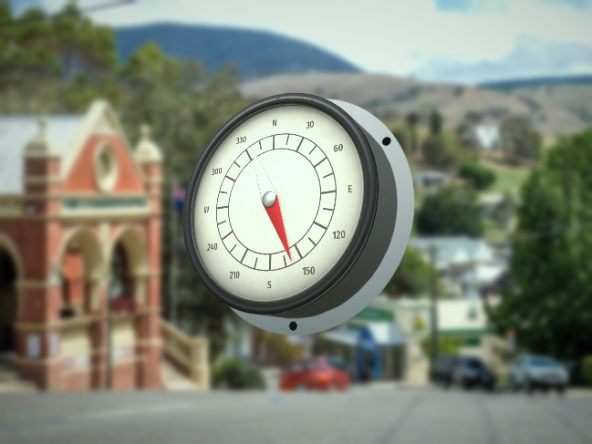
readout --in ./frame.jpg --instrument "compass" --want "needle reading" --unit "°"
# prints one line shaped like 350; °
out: 157.5; °
